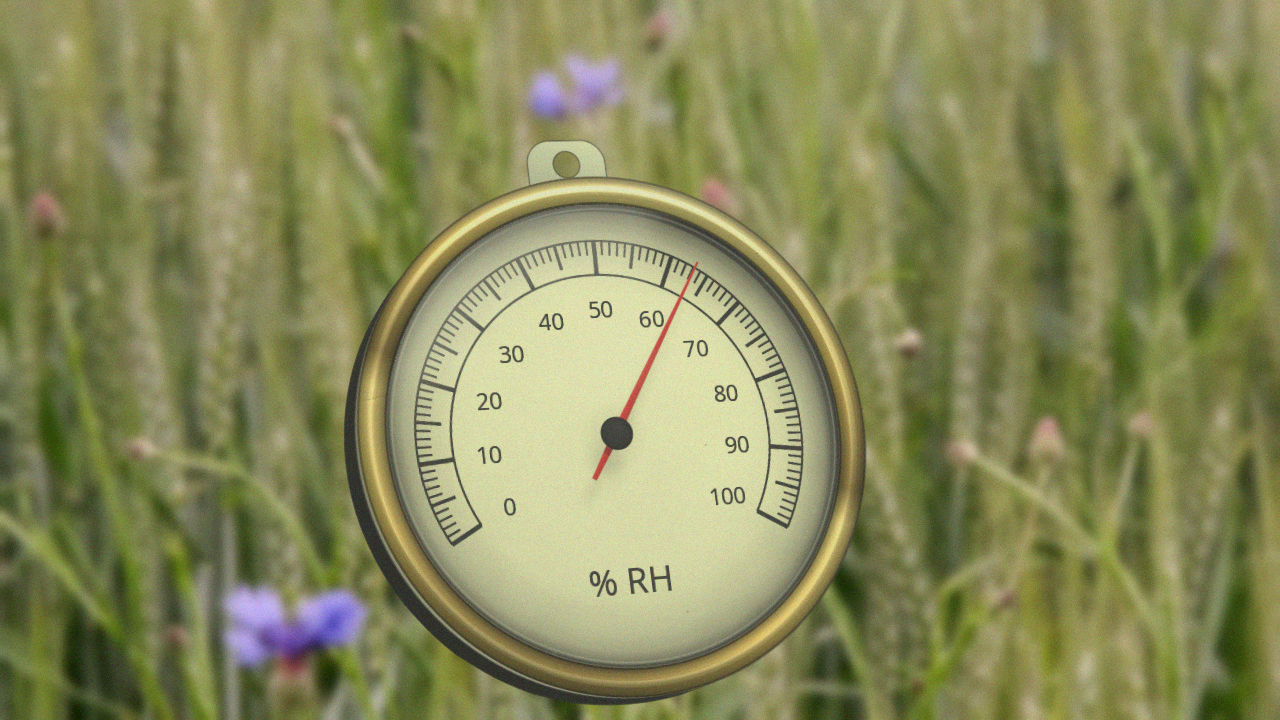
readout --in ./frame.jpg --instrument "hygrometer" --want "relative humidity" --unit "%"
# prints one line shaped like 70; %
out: 63; %
